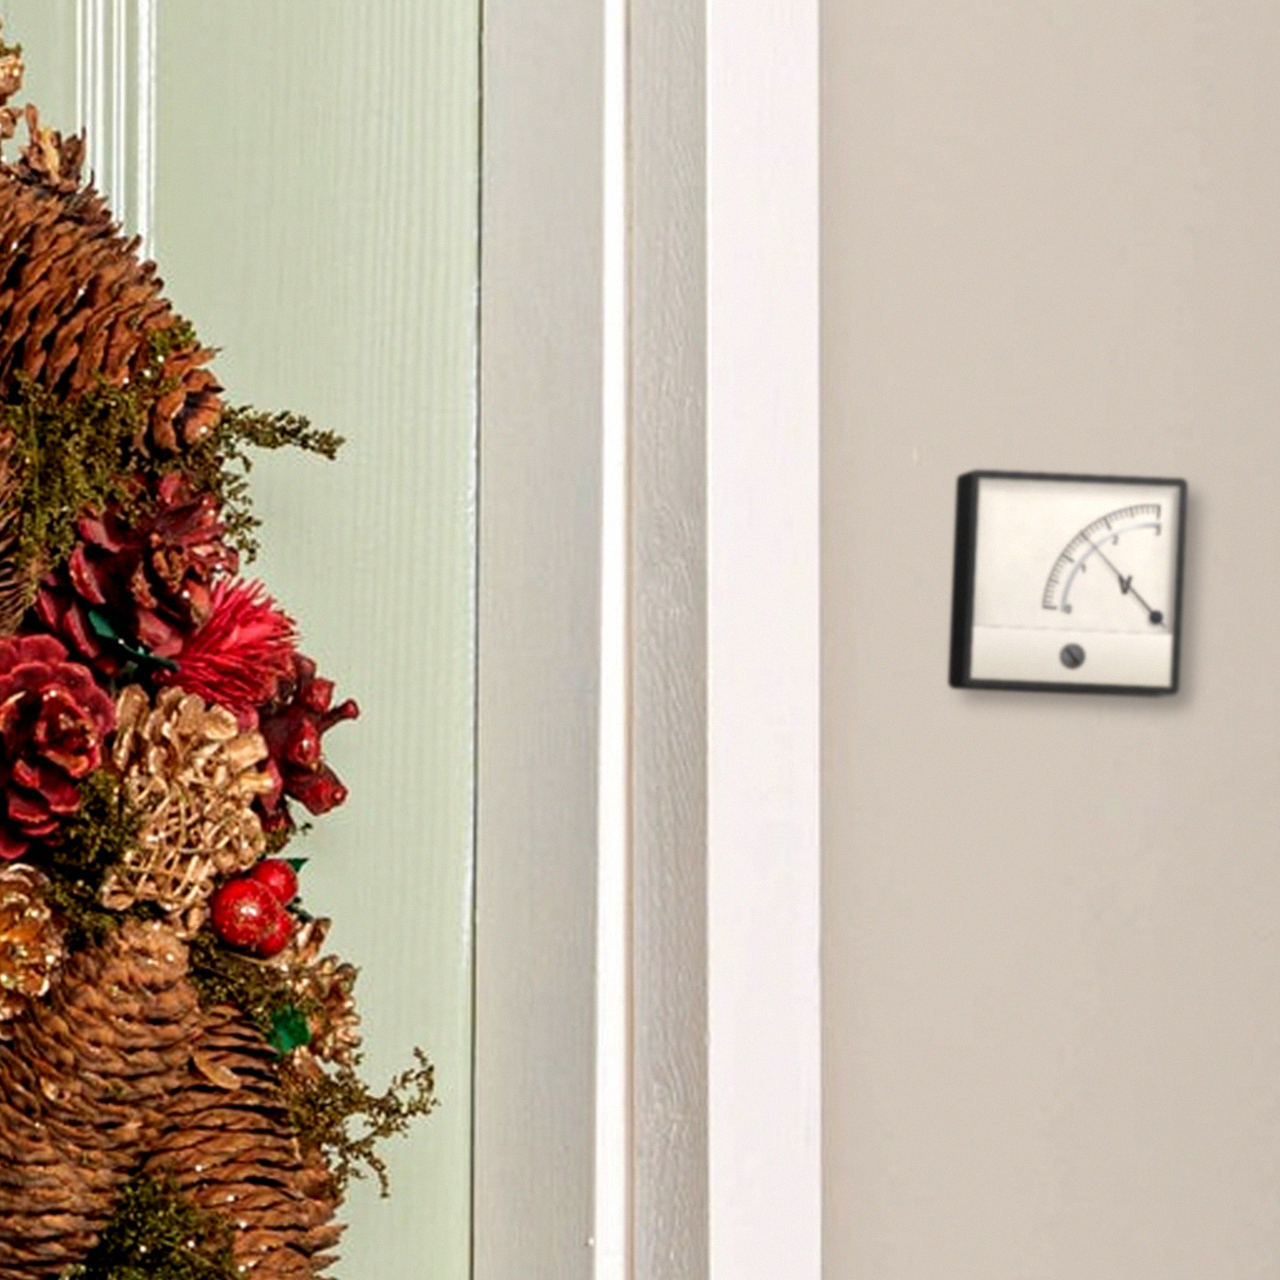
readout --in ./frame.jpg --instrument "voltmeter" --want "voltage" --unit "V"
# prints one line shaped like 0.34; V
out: 1.5; V
